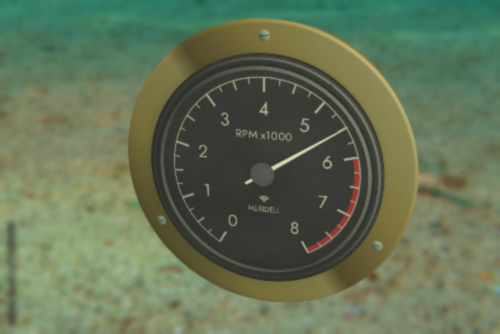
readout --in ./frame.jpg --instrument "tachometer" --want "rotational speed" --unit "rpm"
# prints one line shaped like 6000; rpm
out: 5500; rpm
